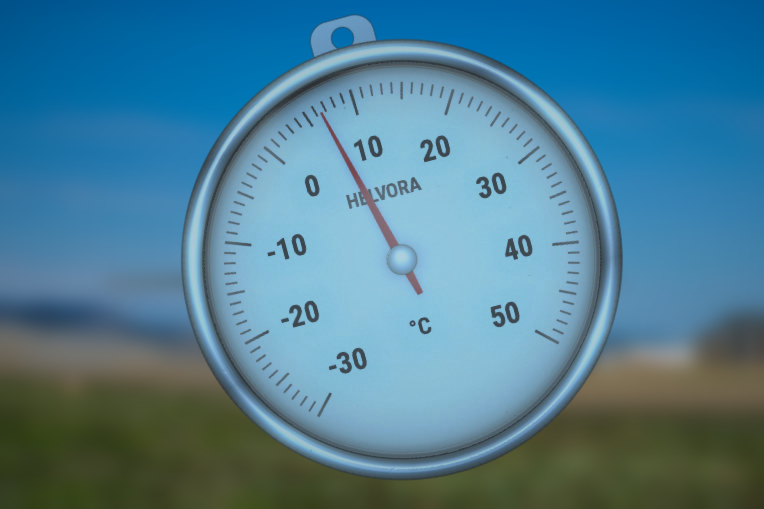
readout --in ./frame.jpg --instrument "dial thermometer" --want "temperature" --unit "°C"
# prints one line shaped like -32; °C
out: 6.5; °C
